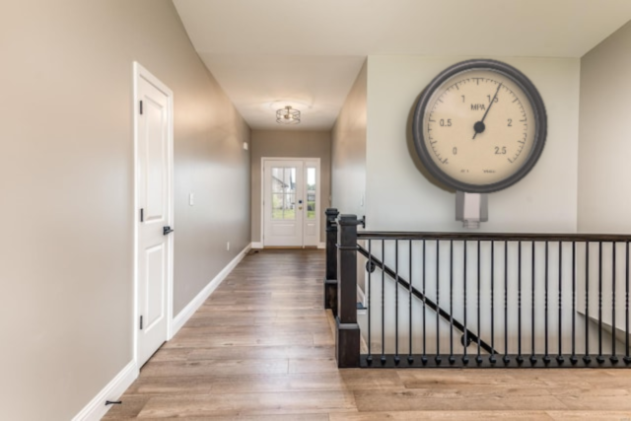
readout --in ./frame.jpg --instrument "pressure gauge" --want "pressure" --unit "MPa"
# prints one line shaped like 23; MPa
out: 1.5; MPa
